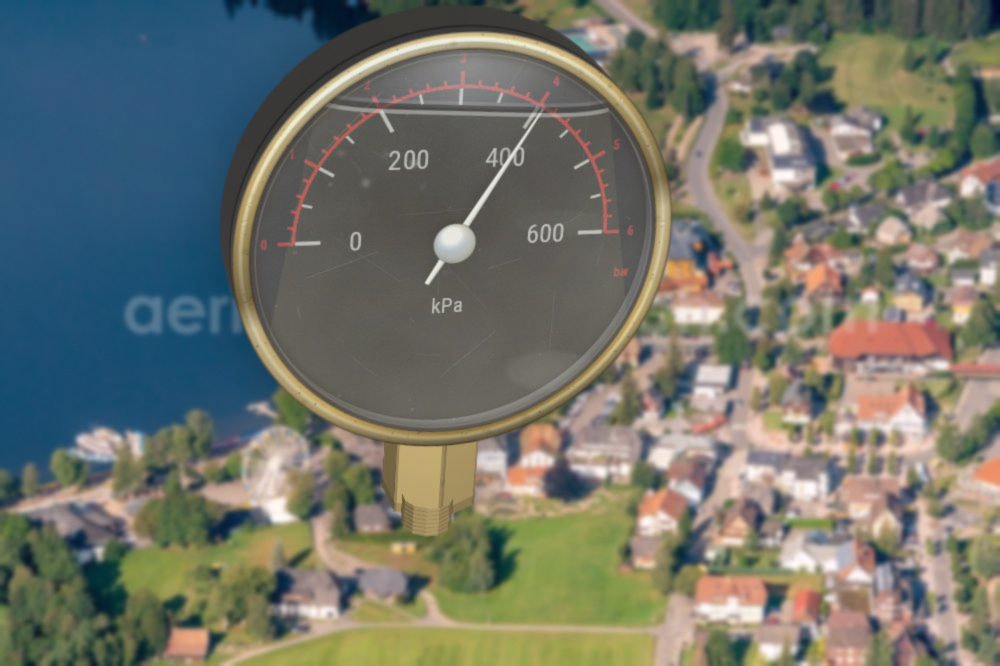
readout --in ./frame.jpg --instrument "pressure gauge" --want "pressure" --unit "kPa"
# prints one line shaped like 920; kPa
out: 400; kPa
